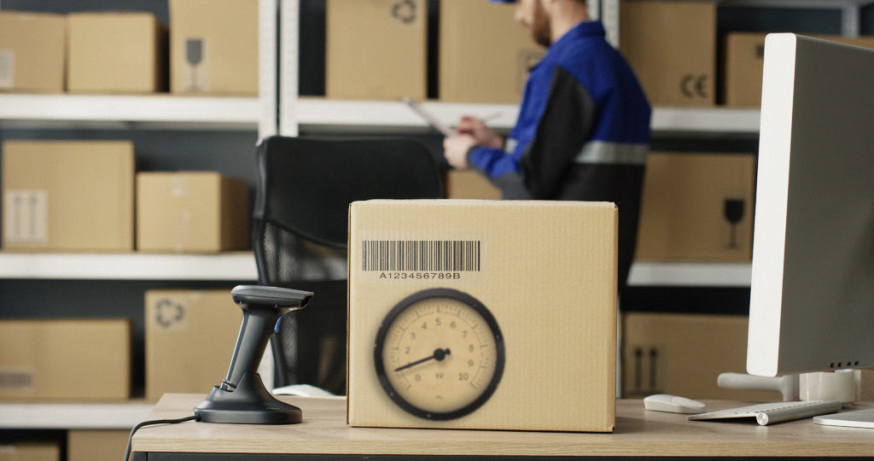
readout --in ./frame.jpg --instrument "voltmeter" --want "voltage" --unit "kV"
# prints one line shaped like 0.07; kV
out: 1; kV
